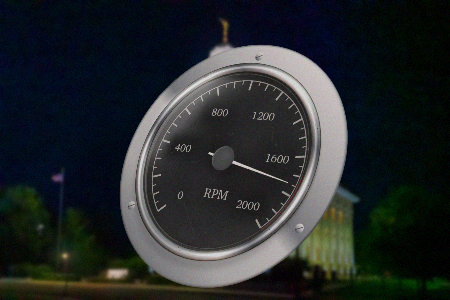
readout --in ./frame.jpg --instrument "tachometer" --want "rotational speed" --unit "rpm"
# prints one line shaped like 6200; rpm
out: 1750; rpm
